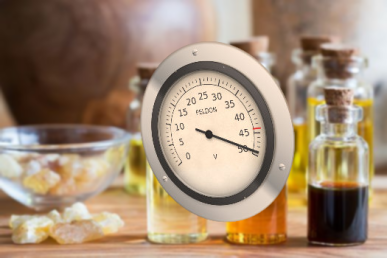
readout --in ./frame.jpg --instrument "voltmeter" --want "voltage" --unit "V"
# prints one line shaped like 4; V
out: 49; V
